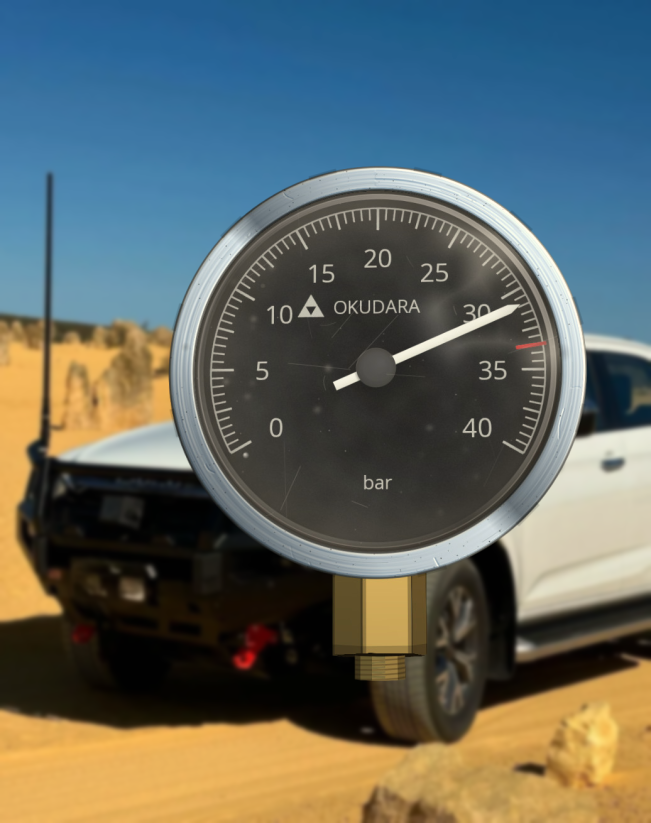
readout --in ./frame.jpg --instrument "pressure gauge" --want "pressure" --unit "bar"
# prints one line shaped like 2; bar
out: 31; bar
